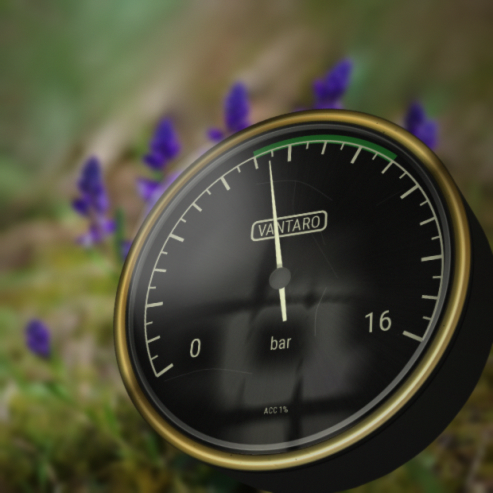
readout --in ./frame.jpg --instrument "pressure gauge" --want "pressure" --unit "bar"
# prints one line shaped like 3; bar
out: 7.5; bar
